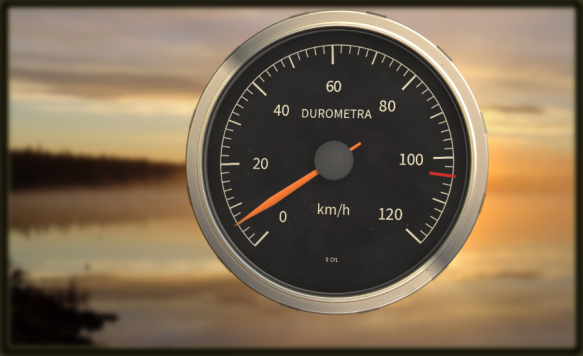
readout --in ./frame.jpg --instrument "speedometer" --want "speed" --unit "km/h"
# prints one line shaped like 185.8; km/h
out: 6; km/h
